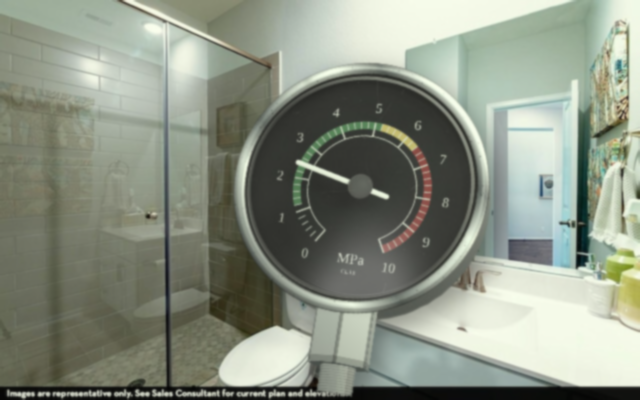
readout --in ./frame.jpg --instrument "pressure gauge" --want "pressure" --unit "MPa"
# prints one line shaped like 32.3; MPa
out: 2.4; MPa
